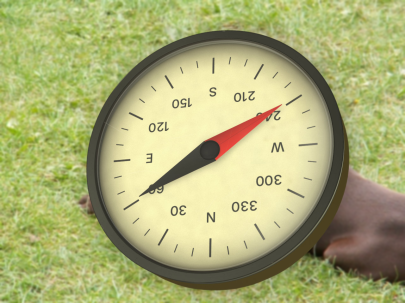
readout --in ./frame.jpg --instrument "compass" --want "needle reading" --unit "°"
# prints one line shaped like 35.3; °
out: 240; °
